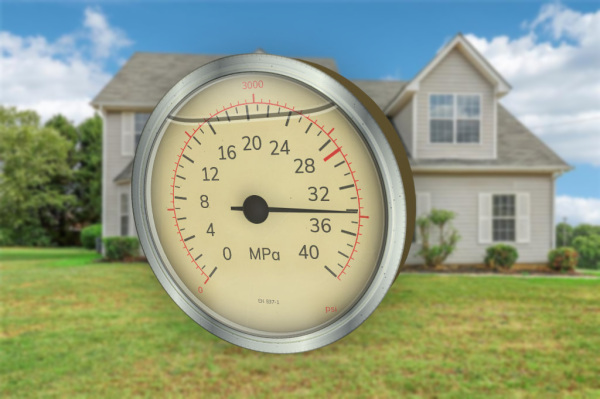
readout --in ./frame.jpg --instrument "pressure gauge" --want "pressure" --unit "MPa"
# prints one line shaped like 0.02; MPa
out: 34; MPa
